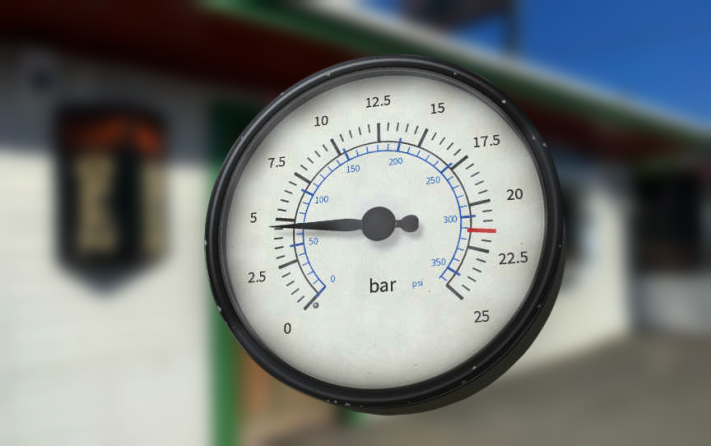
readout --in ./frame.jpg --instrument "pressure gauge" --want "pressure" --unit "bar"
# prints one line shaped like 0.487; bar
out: 4.5; bar
